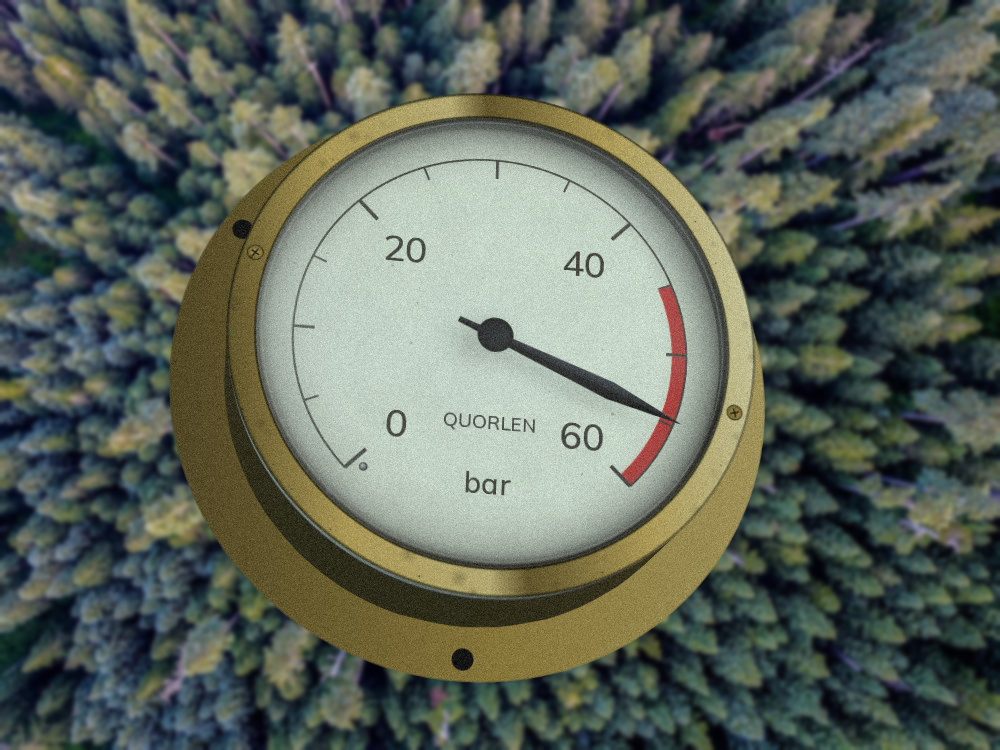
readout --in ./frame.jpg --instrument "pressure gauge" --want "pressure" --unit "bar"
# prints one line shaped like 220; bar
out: 55; bar
